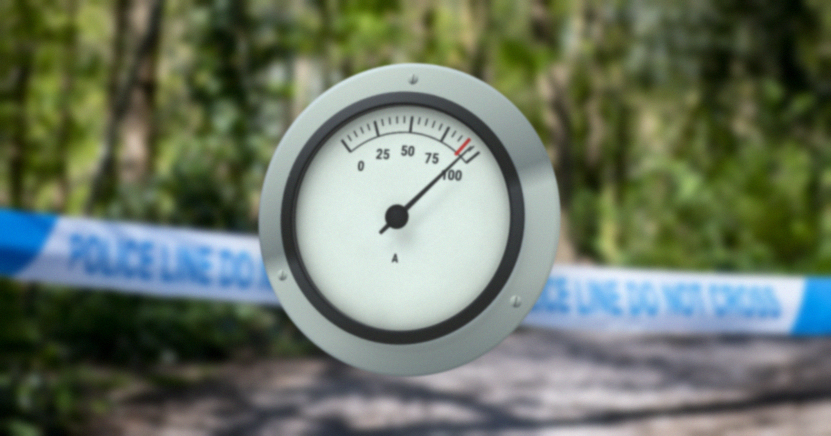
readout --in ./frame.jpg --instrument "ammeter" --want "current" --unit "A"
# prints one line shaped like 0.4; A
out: 95; A
